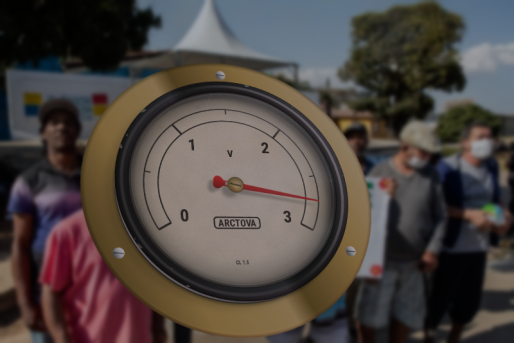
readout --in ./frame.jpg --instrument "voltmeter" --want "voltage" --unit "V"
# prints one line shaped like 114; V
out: 2.75; V
